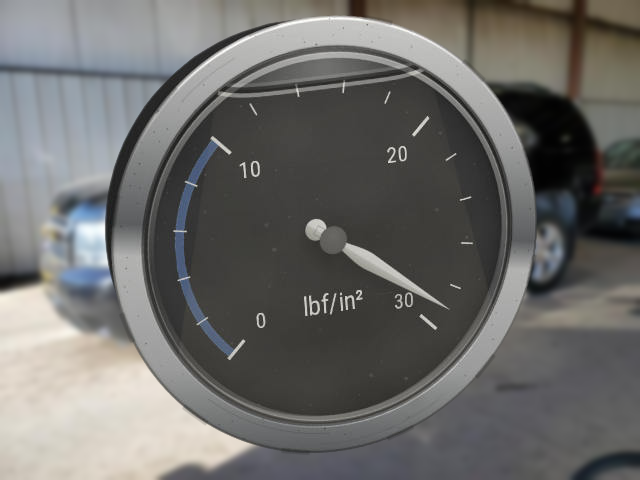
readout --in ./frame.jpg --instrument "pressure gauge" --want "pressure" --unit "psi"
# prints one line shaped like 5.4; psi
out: 29; psi
